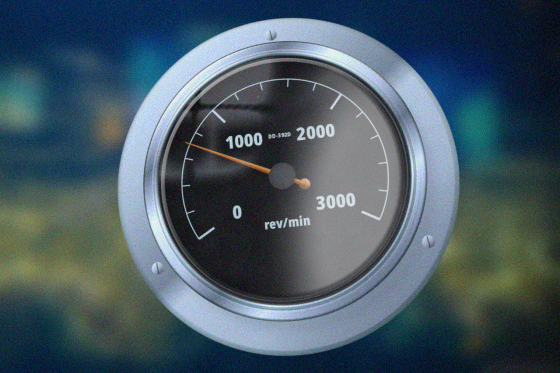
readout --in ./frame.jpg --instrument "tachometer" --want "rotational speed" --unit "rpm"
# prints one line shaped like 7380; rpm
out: 700; rpm
